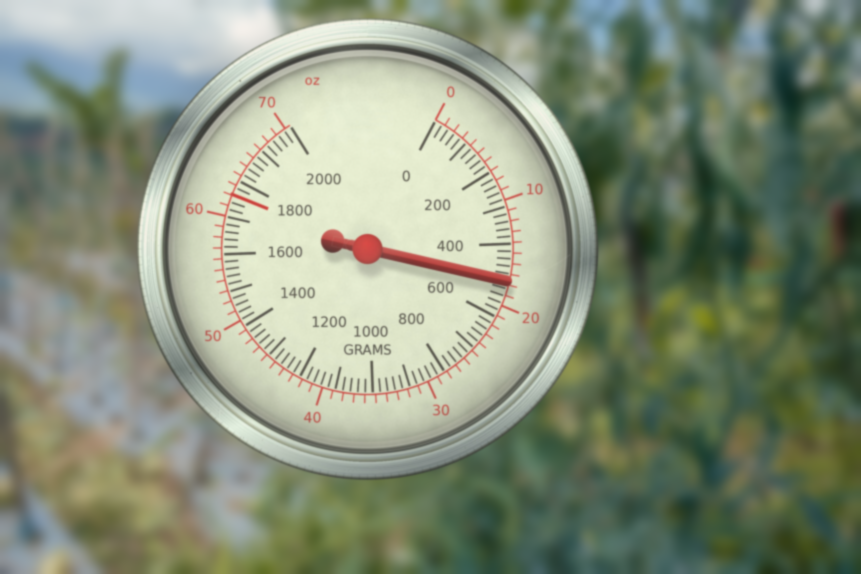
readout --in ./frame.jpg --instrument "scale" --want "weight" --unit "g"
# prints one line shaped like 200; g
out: 500; g
